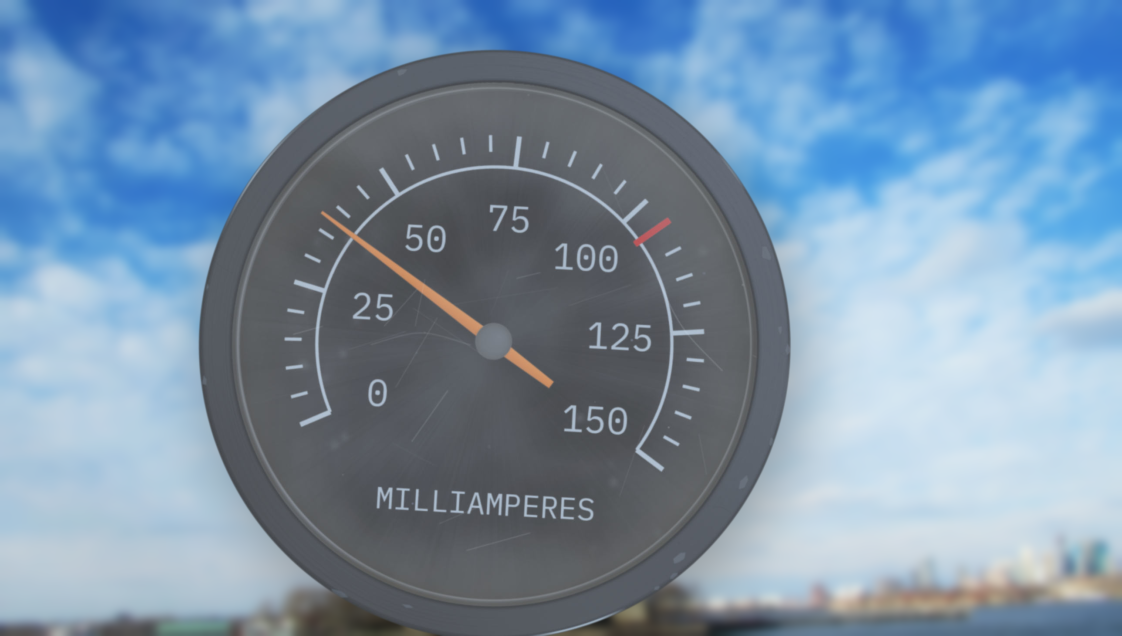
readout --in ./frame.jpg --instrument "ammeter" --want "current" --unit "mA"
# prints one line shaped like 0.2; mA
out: 37.5; mA
